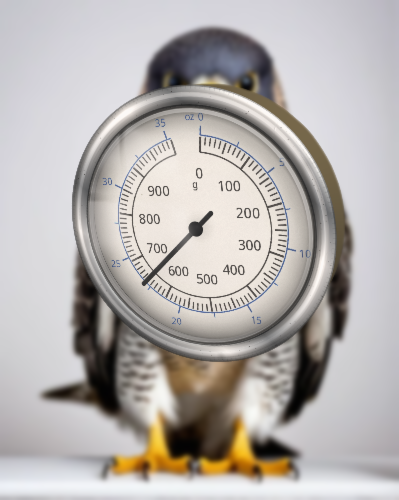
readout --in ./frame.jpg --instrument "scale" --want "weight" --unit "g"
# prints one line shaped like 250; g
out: 650; g
